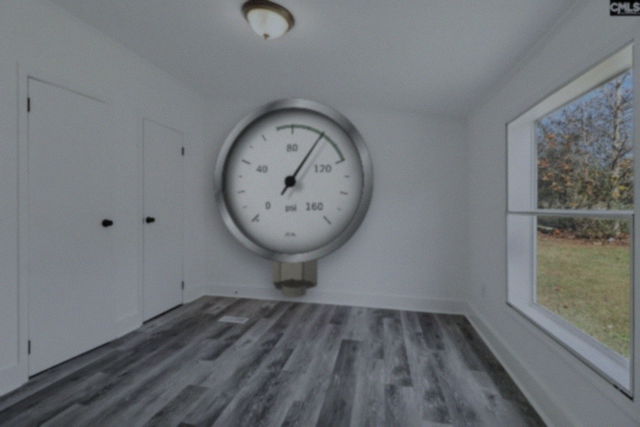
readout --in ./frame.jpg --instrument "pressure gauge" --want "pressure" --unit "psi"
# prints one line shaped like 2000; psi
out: 100; psi
